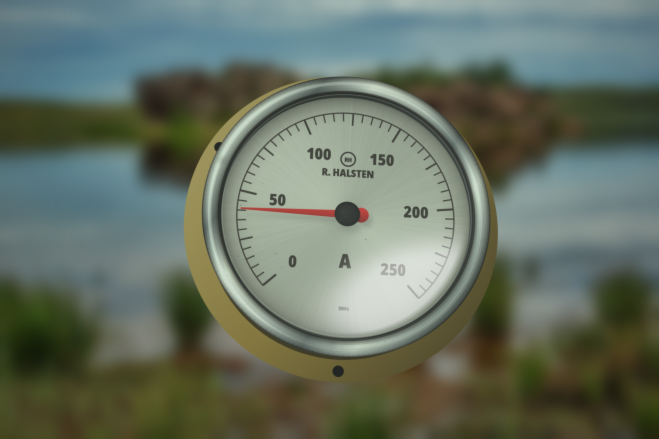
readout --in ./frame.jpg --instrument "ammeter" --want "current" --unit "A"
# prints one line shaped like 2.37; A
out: 40; A
